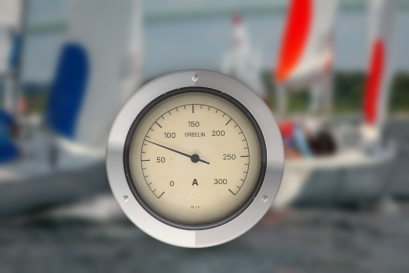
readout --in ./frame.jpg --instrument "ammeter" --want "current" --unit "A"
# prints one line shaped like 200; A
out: 75; A
